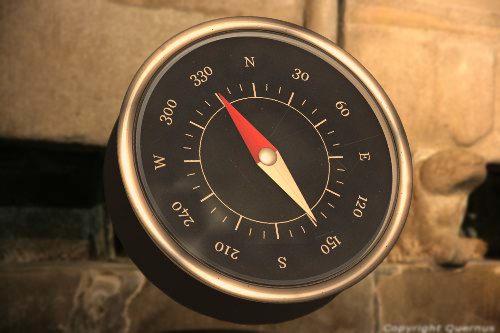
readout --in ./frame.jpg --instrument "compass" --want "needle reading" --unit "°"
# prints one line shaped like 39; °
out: 330; °
